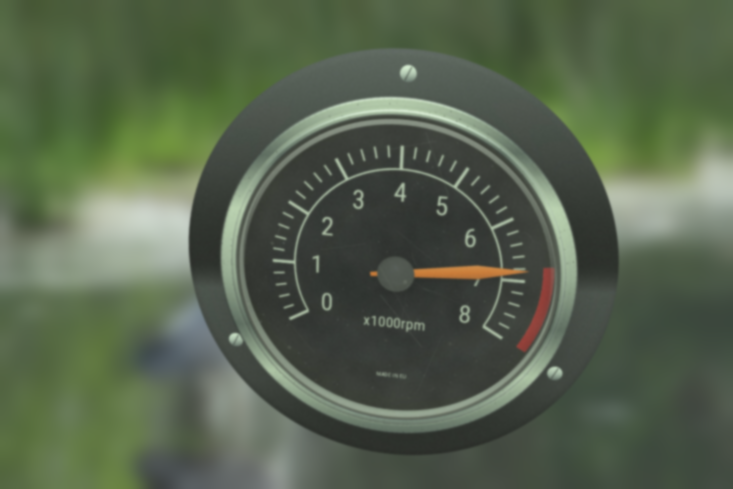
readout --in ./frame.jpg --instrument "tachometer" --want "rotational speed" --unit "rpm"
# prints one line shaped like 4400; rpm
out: 6800; rpm
